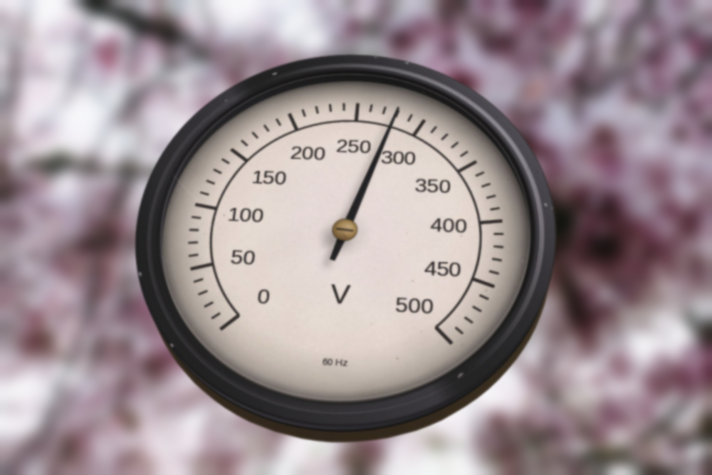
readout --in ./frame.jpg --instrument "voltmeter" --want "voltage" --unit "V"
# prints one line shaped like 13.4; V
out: 280; V
